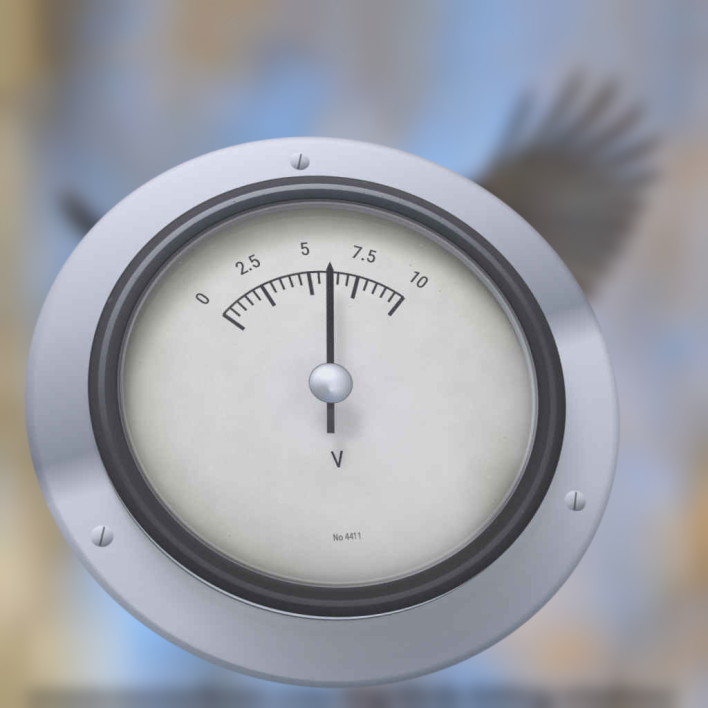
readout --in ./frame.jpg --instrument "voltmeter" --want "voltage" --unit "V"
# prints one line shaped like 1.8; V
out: 6; V
